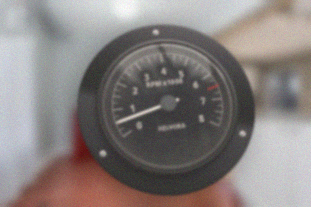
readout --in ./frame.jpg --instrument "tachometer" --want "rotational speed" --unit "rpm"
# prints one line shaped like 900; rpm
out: 500; rpm
